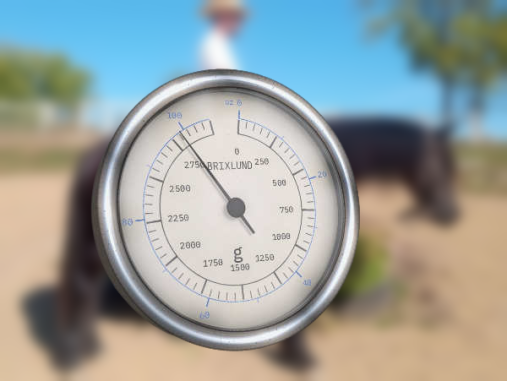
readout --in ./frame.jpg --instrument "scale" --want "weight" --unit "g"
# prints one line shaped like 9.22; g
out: 2800; g
